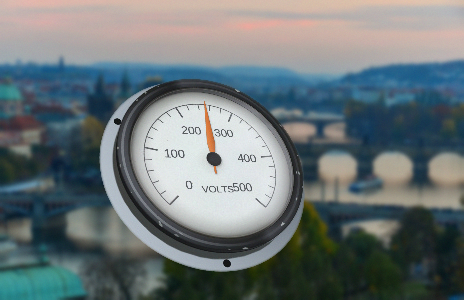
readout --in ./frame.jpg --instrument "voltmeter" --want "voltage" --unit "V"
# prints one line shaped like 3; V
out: 250; V
